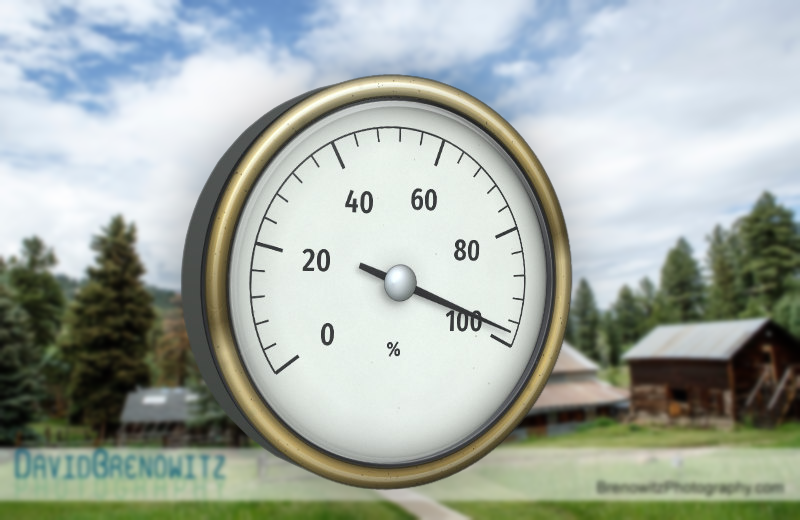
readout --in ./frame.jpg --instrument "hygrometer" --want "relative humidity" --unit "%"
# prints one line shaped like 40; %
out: 98; %
